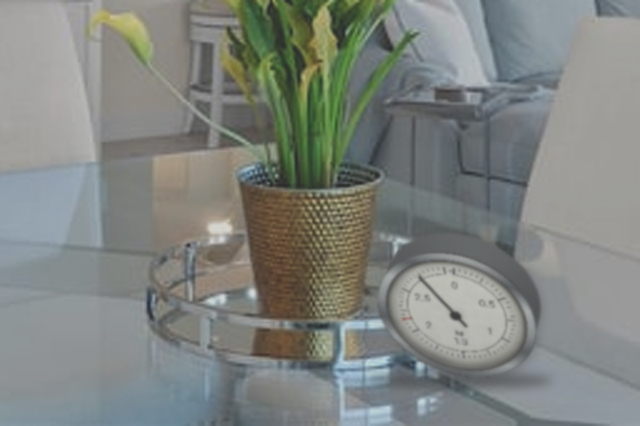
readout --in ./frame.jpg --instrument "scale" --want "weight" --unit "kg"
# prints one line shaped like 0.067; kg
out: 2.75; kg
